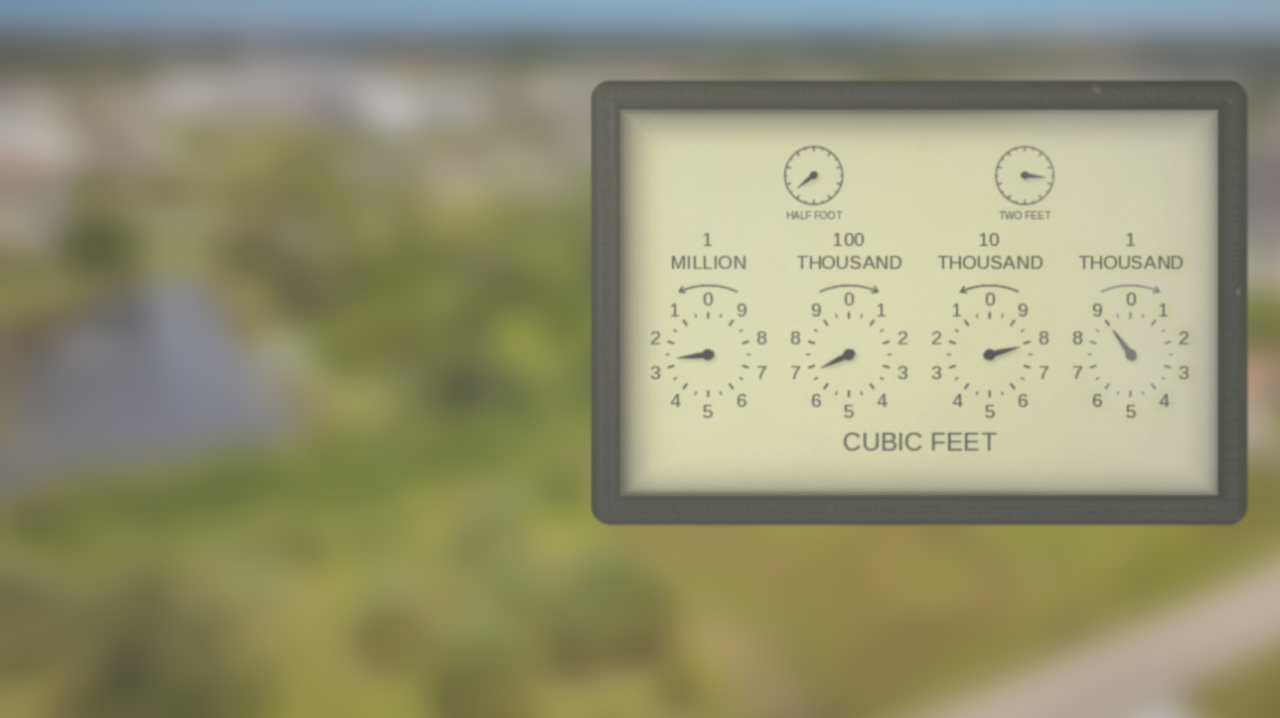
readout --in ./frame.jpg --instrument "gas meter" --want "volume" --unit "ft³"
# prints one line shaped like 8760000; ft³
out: 267900; ft³
